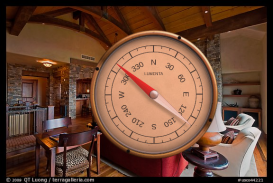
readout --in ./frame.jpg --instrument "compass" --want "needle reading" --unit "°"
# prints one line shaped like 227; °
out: 310; °
